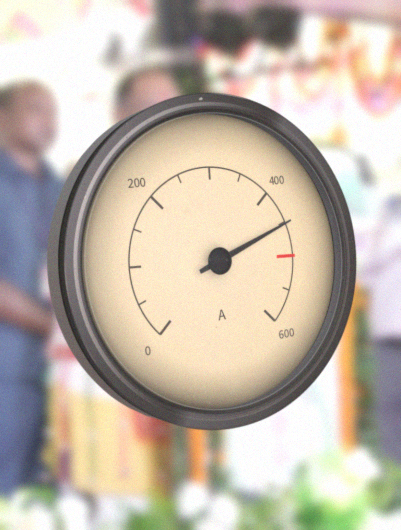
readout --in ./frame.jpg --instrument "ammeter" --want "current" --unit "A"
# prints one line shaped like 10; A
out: 450; A
